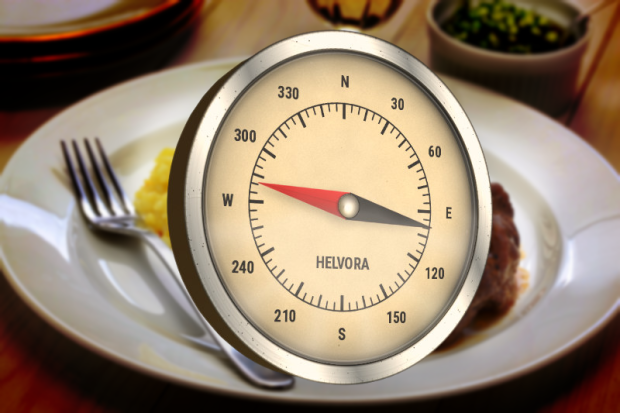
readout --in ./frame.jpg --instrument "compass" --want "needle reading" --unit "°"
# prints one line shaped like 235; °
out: 280; °
